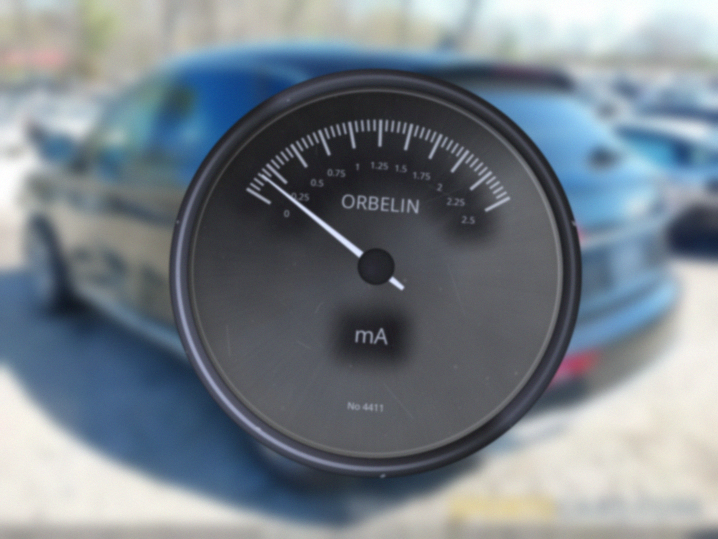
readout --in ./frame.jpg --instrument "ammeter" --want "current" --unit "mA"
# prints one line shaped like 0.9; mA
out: 0.15; mA
